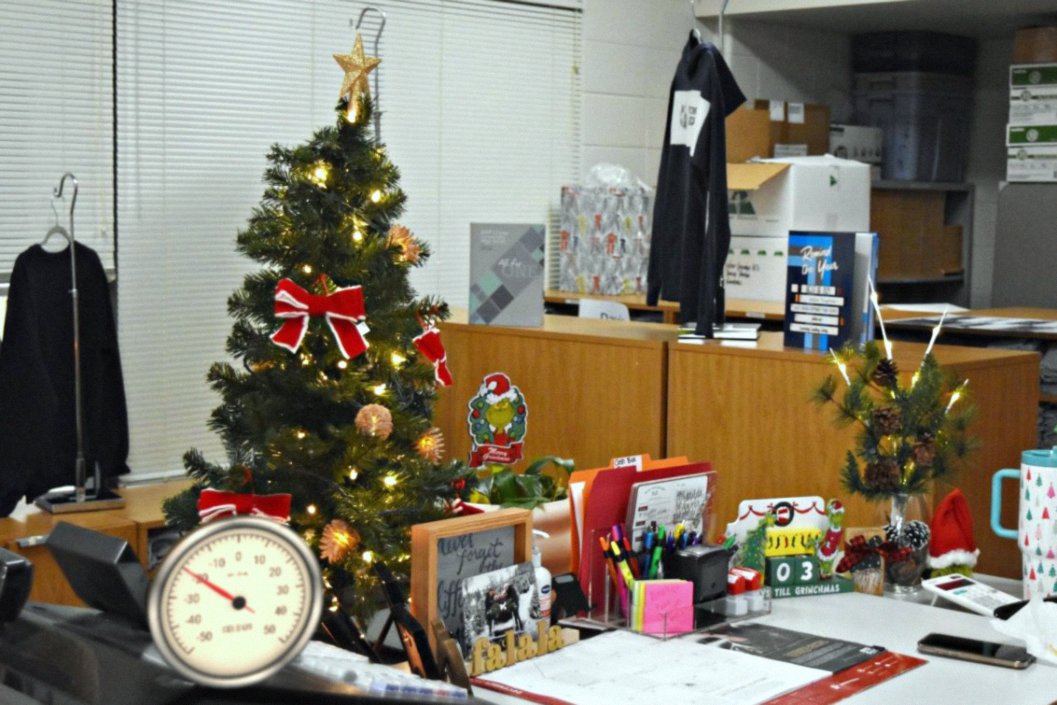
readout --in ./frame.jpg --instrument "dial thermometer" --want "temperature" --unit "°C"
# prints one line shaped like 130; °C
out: -20; °C
